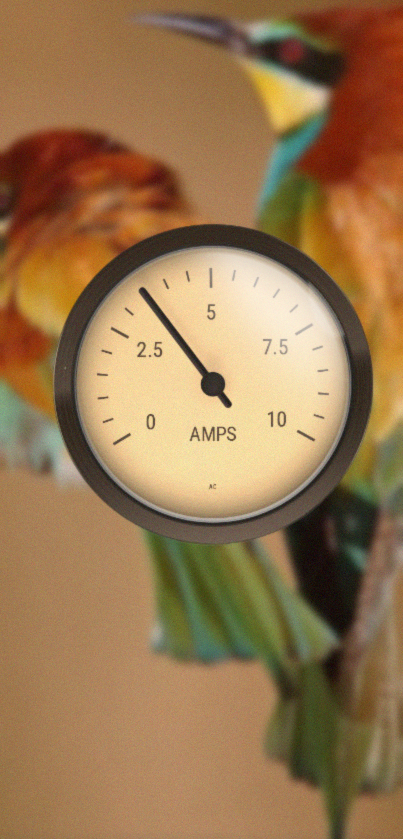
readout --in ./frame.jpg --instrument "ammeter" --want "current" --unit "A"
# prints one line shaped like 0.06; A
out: 3.5; A
